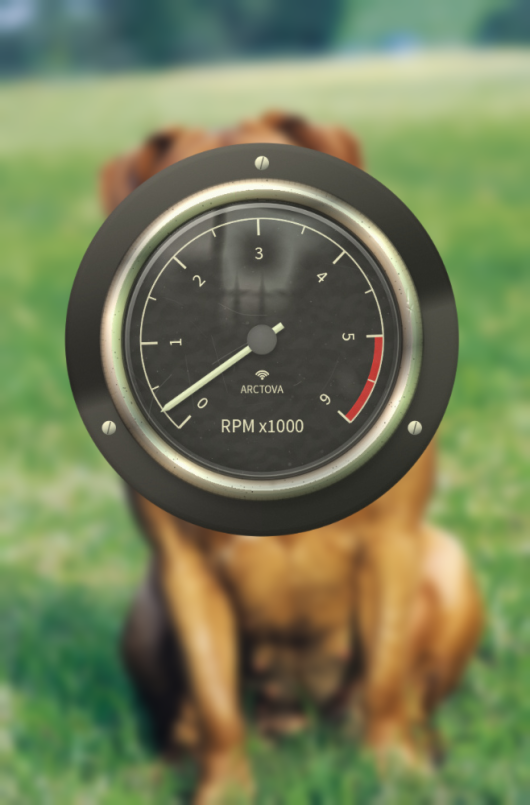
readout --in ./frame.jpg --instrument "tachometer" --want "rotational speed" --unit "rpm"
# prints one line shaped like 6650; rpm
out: 250; rpm
